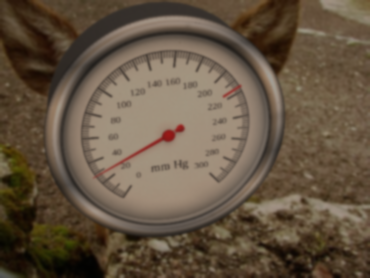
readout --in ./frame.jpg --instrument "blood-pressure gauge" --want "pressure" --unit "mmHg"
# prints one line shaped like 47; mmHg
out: 30; mmHg
